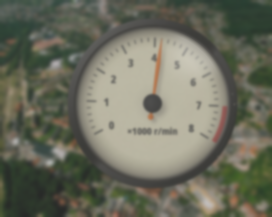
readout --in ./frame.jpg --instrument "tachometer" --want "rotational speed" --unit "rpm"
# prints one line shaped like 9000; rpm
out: 4200; rpm
